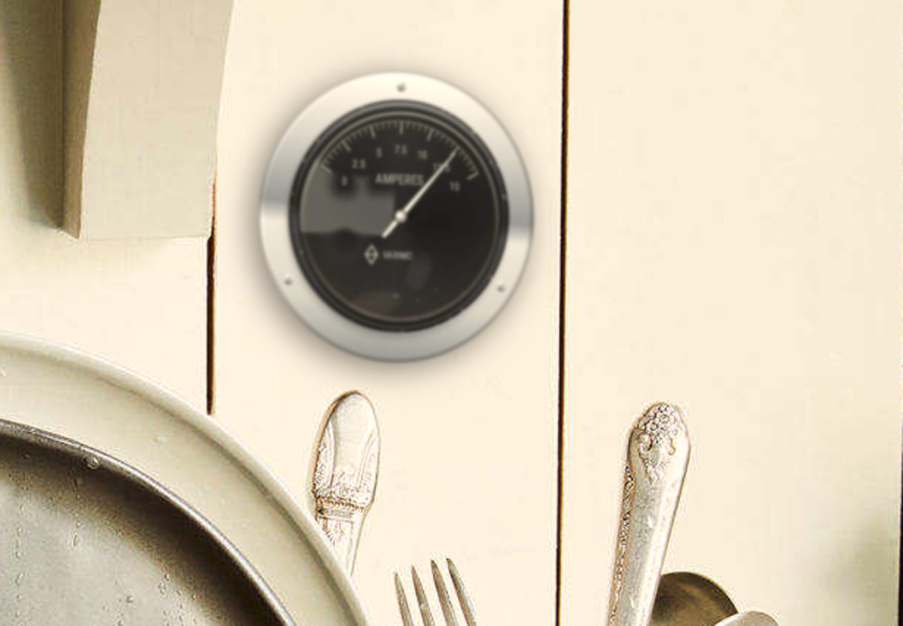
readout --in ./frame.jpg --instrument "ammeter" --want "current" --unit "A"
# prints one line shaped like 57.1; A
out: 12.5; A
